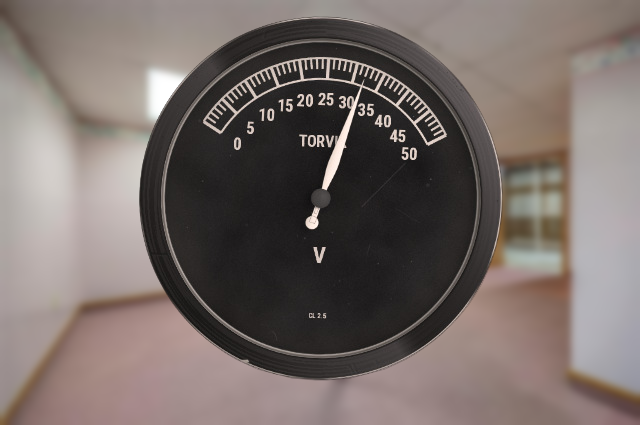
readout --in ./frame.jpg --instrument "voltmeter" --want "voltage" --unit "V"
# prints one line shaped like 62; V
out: 32; V
